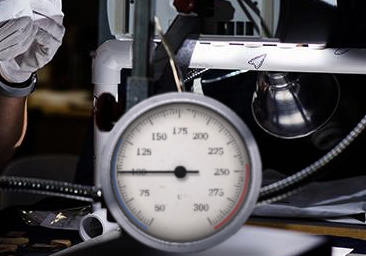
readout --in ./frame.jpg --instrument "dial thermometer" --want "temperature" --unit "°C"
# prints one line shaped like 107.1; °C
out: 100; °C
